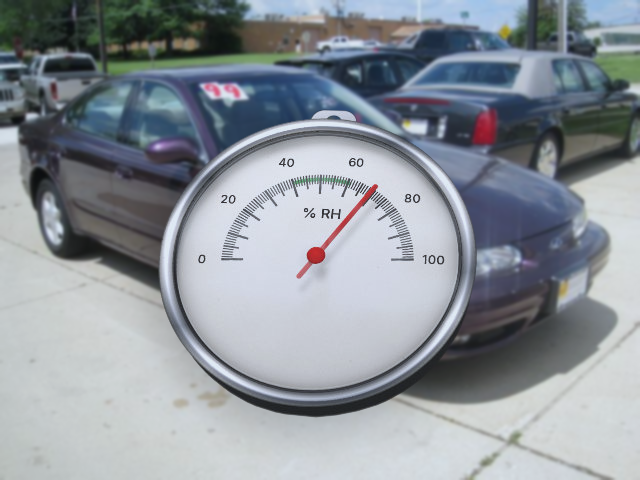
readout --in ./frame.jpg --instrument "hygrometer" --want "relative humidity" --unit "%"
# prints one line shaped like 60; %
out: 70; %
